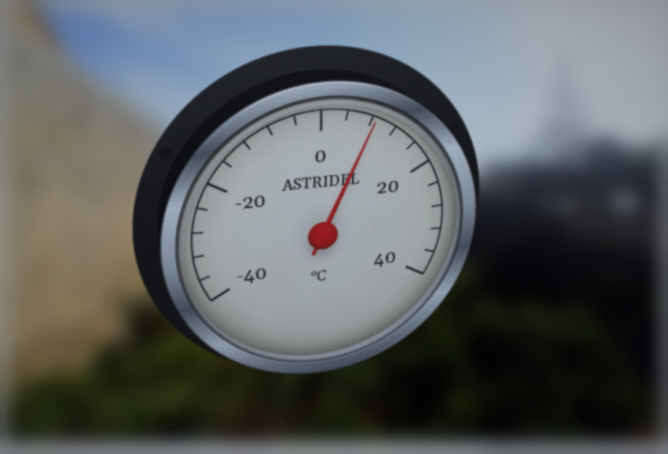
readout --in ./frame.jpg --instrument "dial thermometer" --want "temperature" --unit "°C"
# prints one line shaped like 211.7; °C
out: 8; °C
